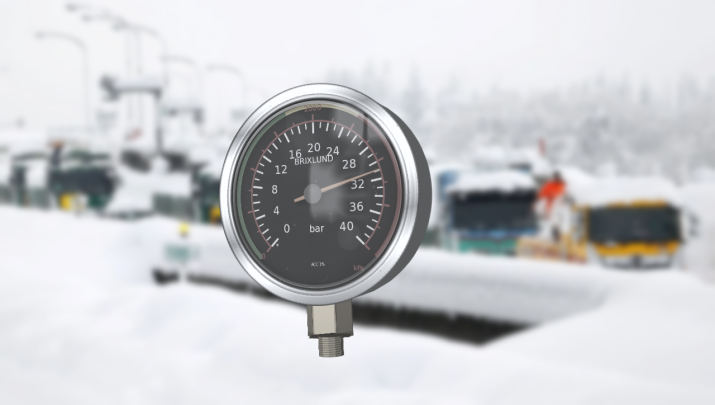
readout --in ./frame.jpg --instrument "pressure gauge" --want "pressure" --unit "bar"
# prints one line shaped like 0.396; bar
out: 31; bar
